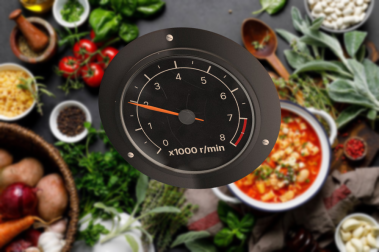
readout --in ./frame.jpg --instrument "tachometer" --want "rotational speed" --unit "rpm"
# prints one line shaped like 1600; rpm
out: 2000; rpm
